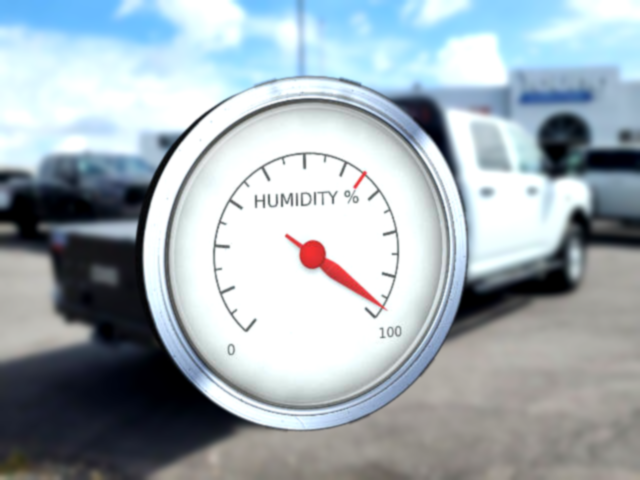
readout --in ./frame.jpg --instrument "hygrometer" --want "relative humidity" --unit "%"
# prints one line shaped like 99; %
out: 97.5; %
